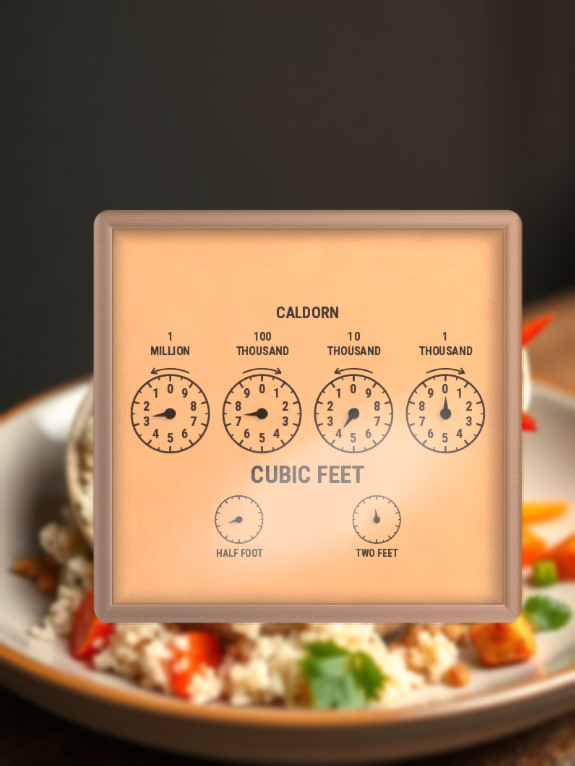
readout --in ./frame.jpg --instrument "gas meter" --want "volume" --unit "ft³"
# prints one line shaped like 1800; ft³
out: 274000; ft³
